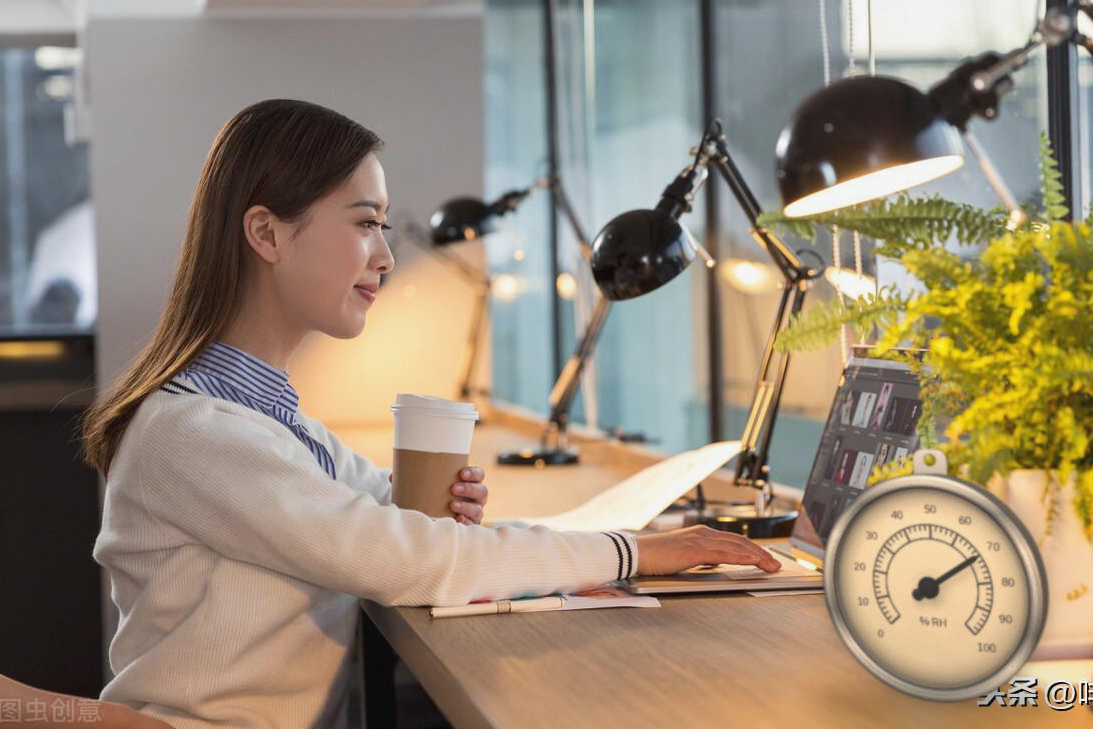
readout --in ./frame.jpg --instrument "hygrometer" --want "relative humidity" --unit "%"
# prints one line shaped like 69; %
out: 70; %
